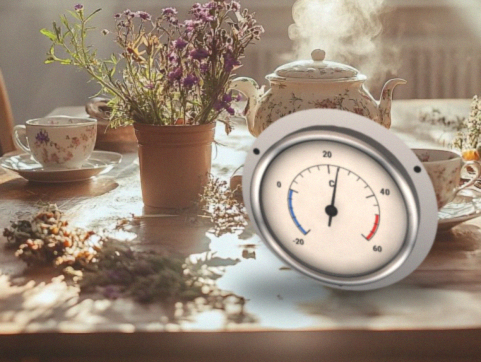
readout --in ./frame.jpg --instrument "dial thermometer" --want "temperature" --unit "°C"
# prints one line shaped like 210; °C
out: 24; °C
